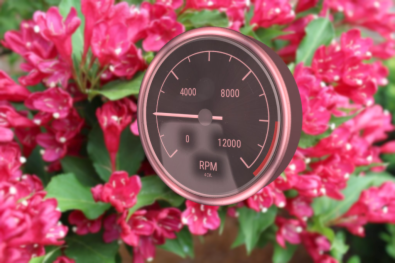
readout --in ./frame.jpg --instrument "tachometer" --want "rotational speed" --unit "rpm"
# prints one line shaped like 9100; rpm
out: 2000; rpm
